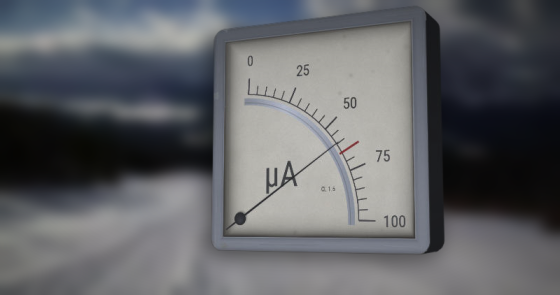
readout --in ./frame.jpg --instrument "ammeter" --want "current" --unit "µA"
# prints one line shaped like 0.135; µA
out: 60; µA
